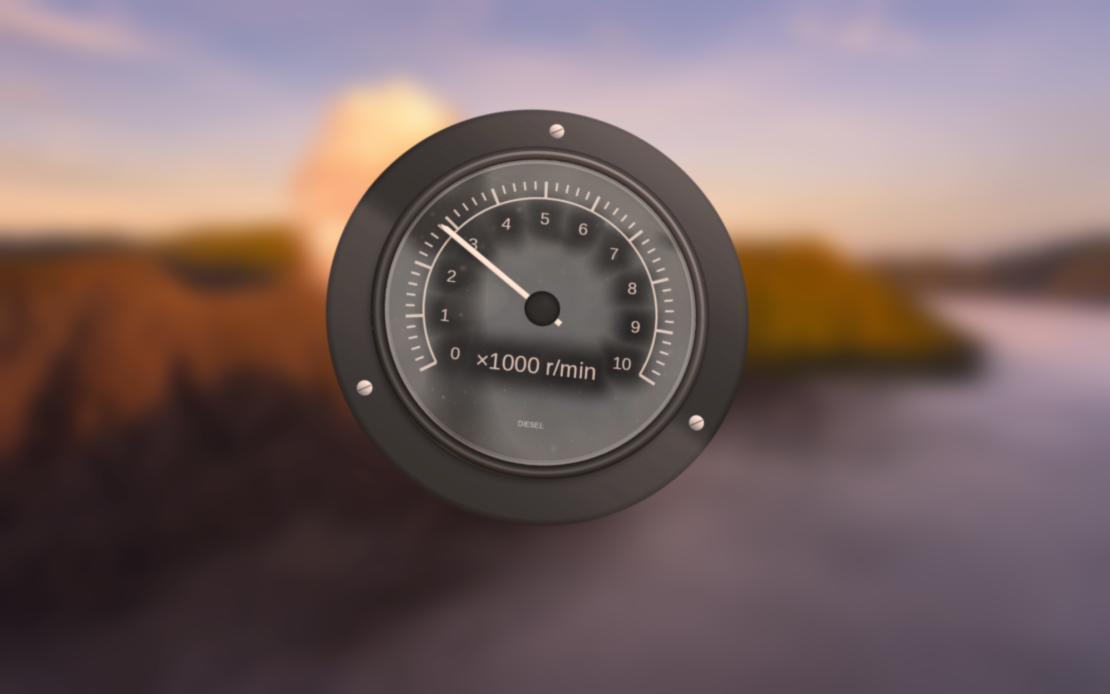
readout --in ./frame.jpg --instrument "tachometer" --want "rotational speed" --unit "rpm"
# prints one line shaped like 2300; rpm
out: 2800; rpm
